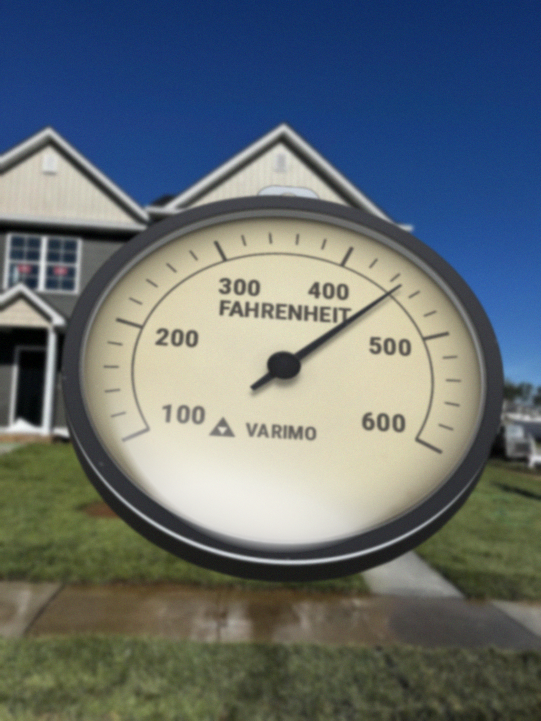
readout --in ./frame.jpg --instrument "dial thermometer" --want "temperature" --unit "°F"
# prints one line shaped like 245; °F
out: 450; °F
